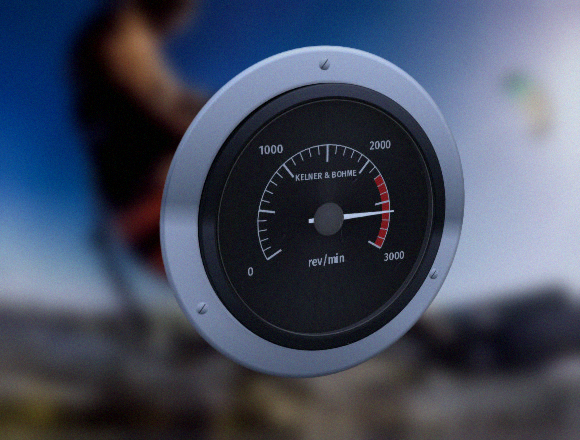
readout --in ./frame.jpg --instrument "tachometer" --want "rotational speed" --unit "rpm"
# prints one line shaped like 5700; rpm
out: 2600; rpm
